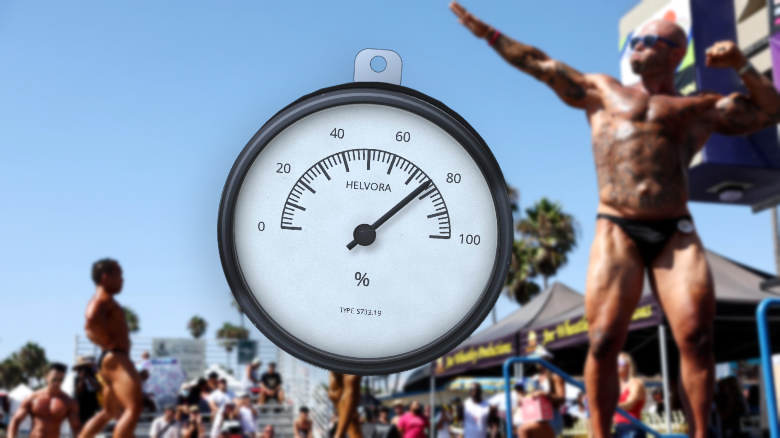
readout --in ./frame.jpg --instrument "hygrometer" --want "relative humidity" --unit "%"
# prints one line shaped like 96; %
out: 76; %
